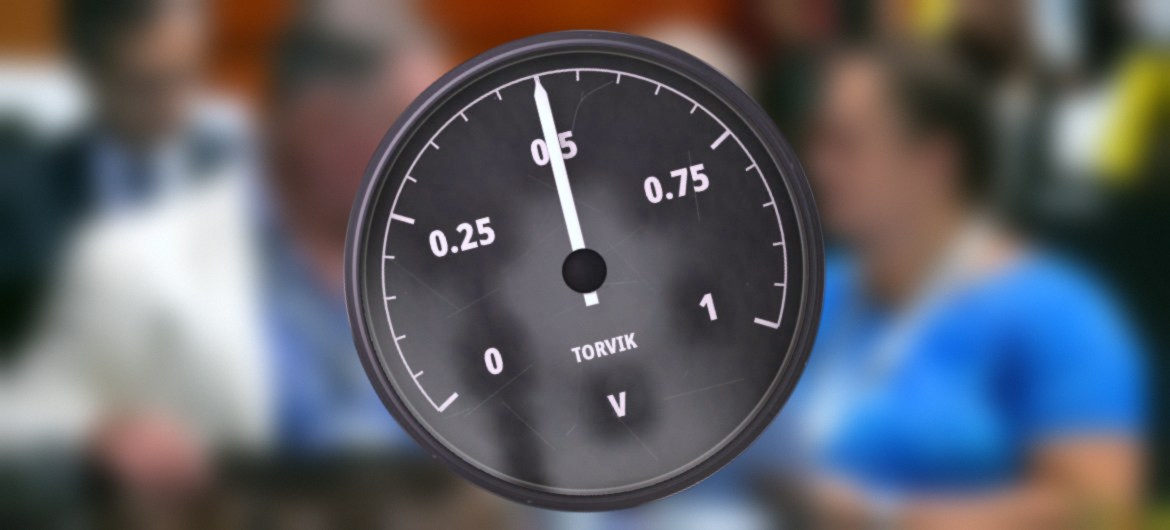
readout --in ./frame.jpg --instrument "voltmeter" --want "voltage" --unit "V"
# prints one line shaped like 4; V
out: 0.5; V
